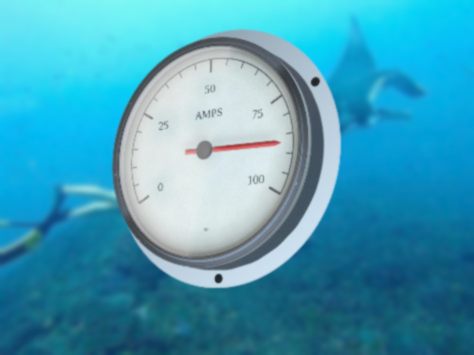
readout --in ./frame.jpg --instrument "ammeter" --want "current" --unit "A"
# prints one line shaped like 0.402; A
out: 87.5; A
